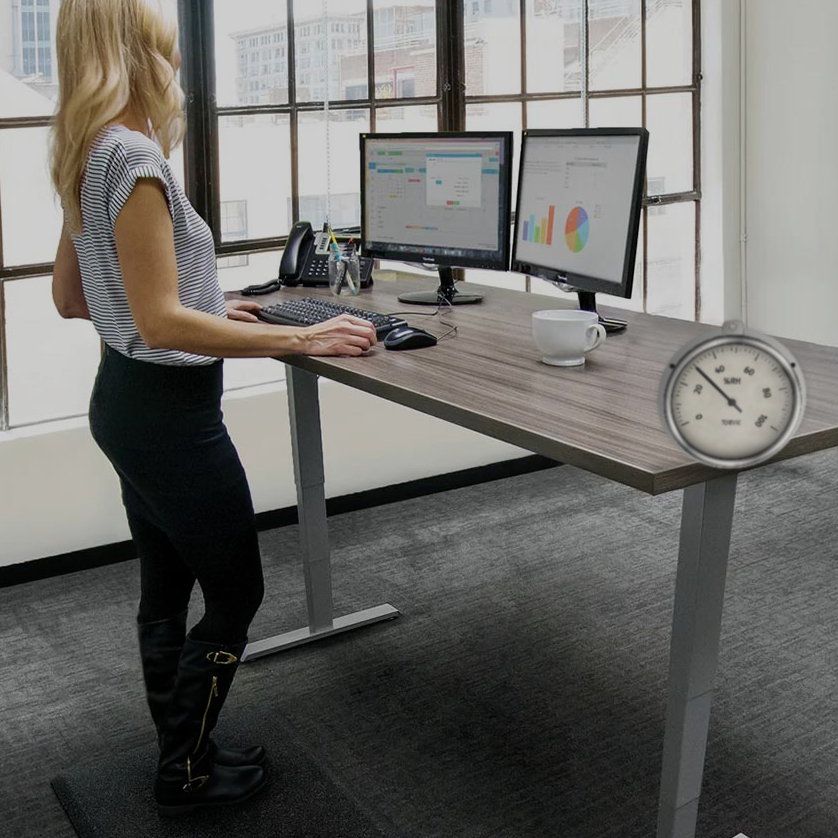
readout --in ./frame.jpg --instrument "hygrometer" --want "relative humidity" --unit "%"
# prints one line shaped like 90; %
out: 30; %
